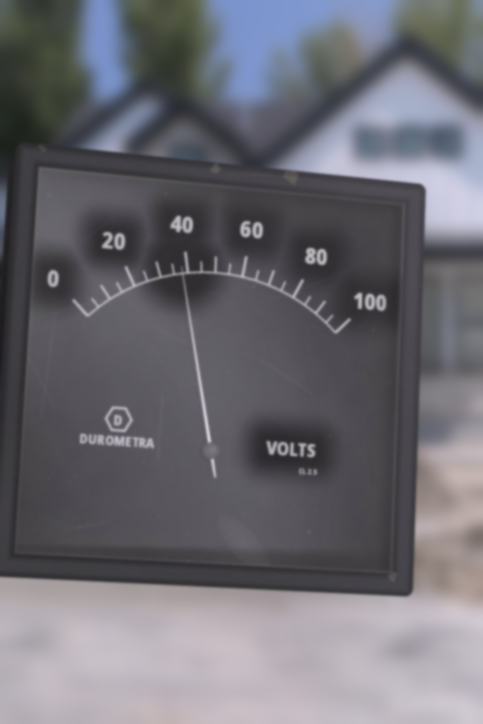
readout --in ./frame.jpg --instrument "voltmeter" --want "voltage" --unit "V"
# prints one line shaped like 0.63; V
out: 37.5; V
